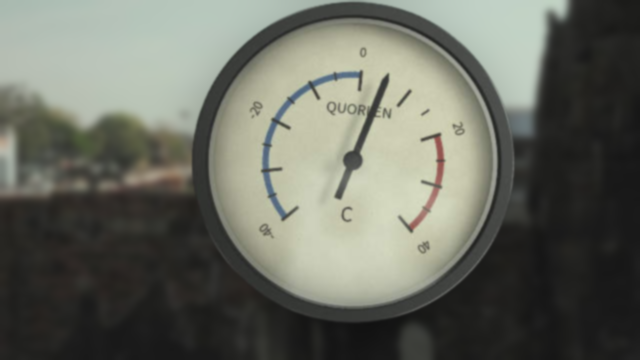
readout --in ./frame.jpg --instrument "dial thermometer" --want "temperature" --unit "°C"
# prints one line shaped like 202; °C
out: 5; °C
